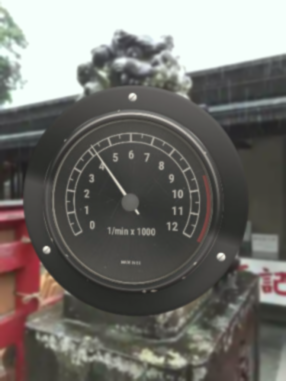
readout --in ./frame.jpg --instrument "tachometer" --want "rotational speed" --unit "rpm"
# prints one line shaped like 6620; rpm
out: 4250; rpm
